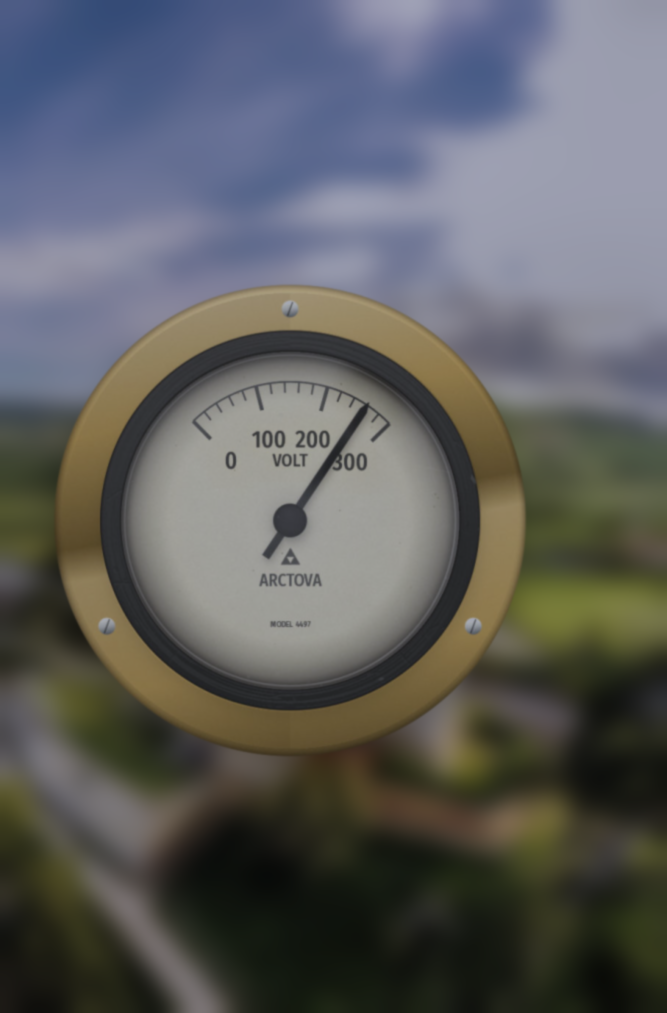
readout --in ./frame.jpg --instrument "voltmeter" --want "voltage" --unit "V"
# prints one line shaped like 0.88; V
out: 260; V
